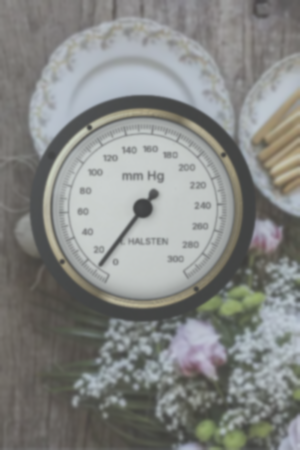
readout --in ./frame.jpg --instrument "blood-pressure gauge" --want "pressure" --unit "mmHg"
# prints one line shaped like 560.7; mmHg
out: 10; mmHg
